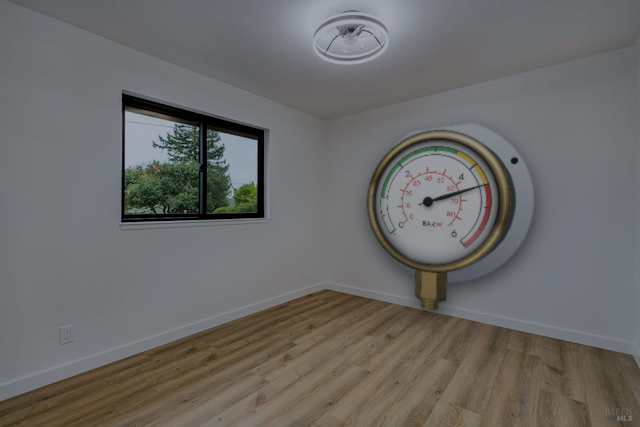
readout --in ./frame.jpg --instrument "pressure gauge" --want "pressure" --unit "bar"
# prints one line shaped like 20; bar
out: 4.5; bar
